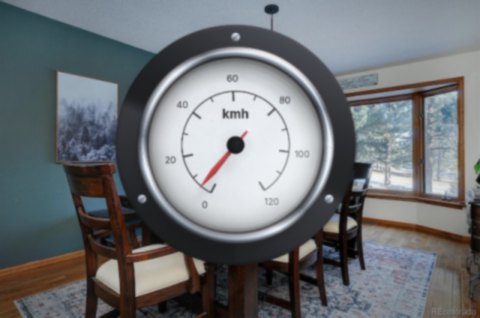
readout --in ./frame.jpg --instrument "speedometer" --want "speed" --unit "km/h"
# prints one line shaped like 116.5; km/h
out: 5; km/h
